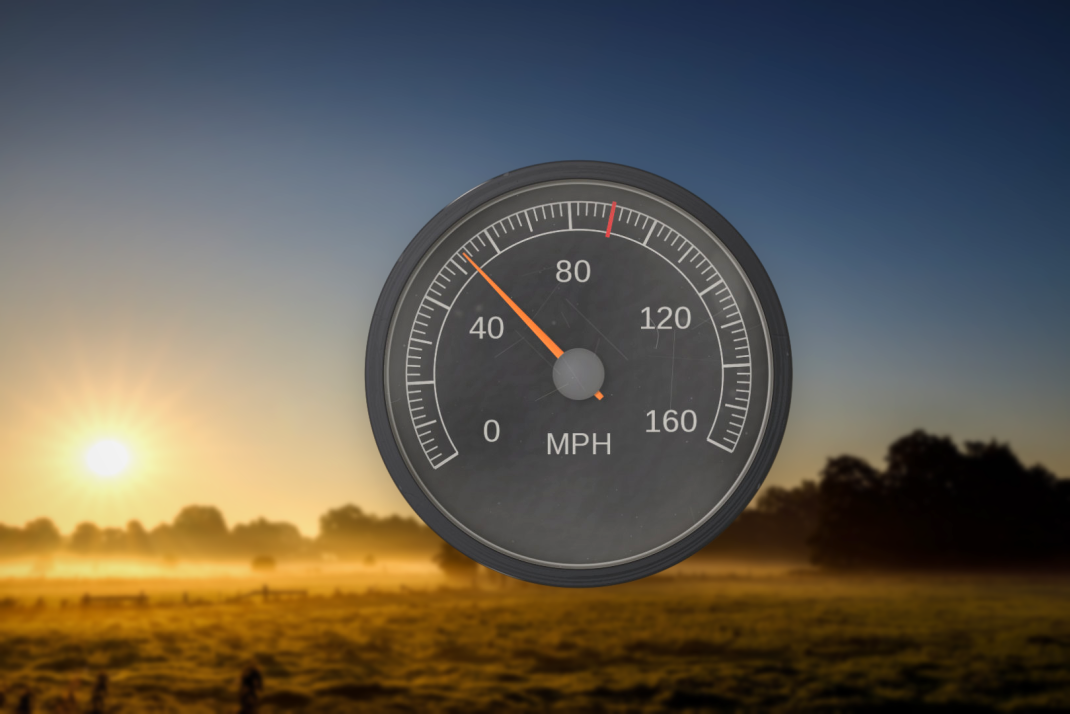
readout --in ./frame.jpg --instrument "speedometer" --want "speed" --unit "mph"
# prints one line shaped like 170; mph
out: 53; mph
